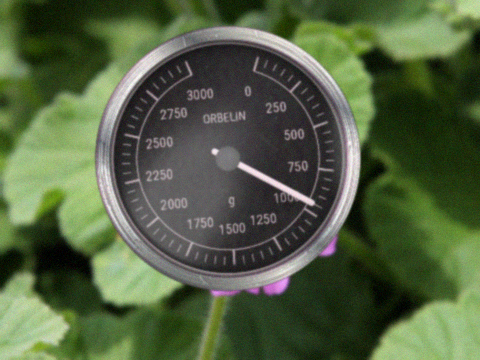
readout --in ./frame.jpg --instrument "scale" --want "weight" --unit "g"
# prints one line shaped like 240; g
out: 950; g
